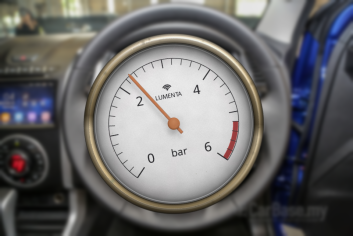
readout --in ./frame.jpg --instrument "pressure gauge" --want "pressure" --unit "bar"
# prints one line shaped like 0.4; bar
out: 2.3; bar
